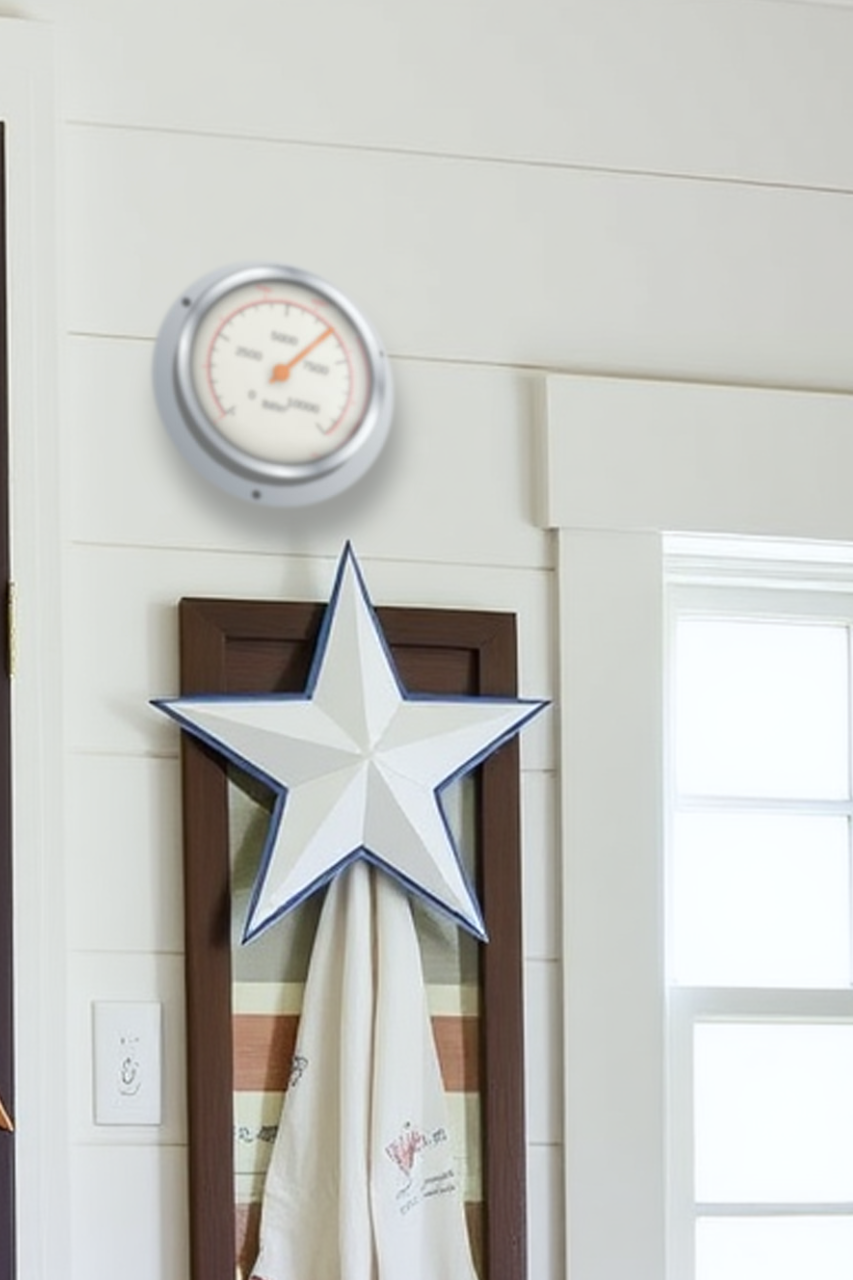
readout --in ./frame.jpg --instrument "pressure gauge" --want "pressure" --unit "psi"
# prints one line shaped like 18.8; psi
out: 6500; psi
